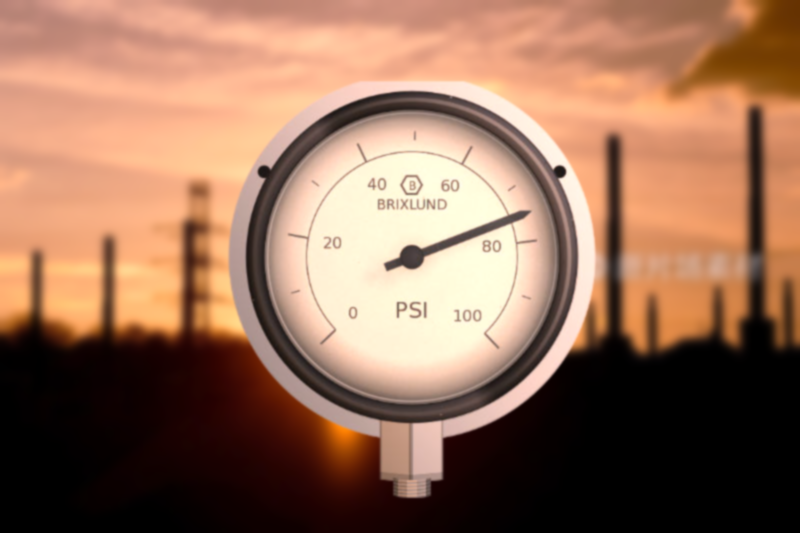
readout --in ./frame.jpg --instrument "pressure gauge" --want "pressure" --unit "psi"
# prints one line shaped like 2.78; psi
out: 75; psi
